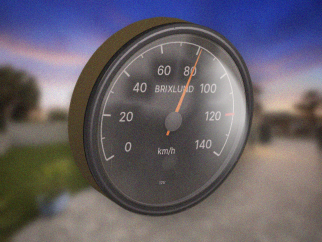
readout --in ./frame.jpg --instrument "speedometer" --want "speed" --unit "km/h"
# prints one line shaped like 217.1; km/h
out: 80; km/h
